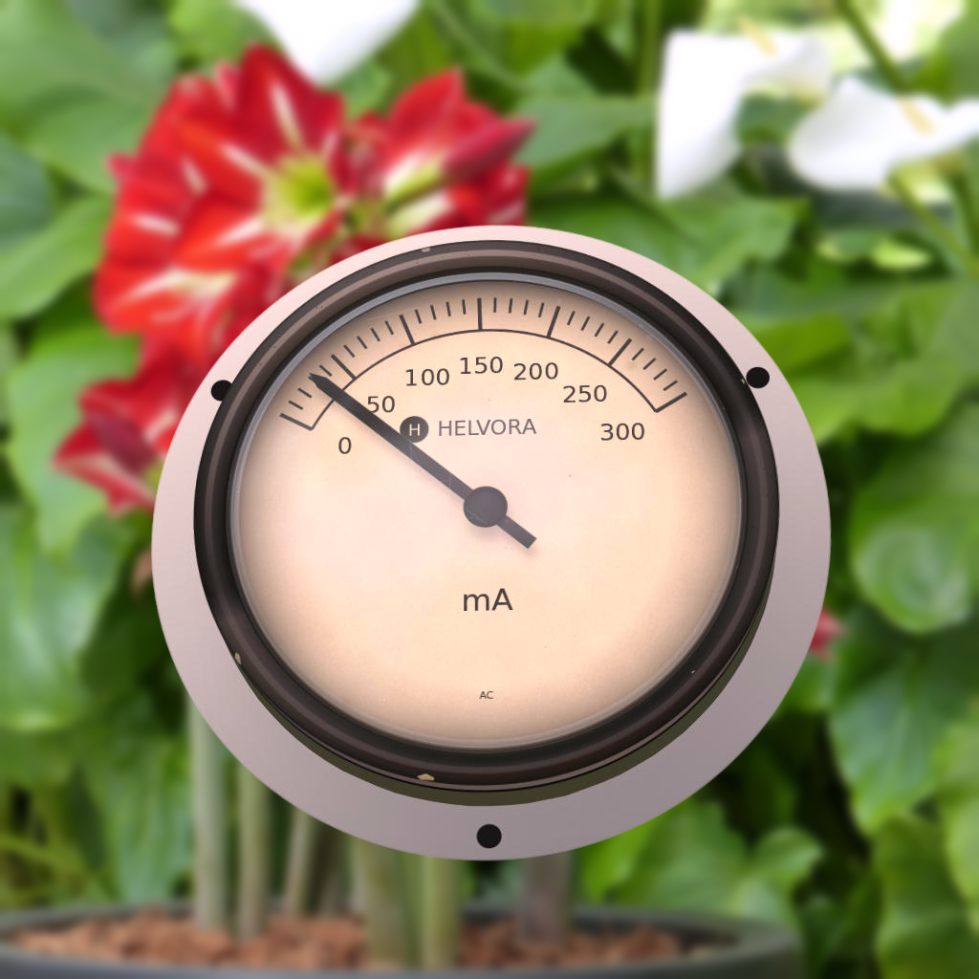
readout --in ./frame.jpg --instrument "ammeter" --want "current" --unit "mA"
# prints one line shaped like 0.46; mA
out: 30; mA
